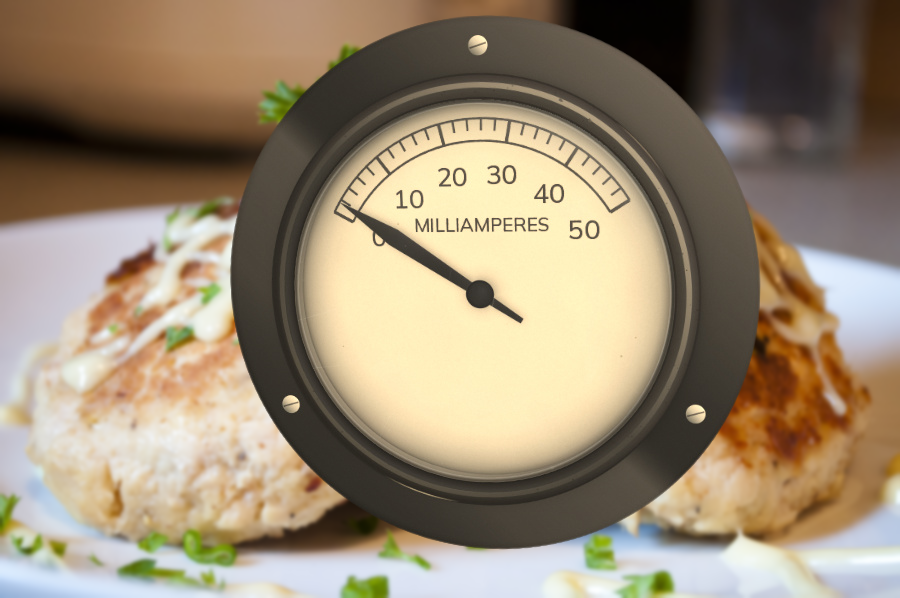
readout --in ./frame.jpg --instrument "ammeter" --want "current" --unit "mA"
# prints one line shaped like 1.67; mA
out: 2; mA
